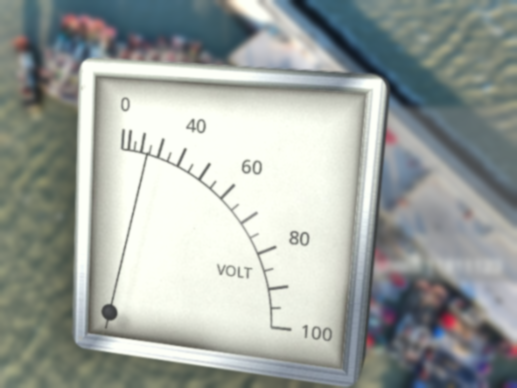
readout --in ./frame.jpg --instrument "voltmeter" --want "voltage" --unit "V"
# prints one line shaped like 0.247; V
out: 25; V
